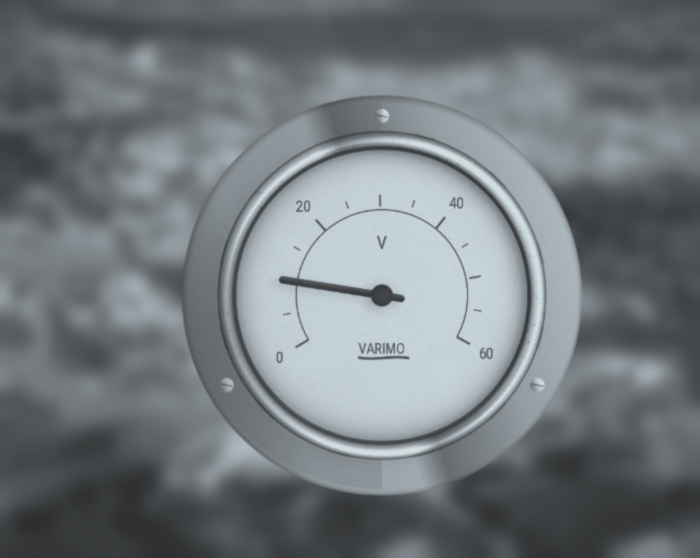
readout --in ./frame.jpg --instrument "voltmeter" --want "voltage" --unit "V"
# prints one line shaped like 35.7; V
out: 10; V
